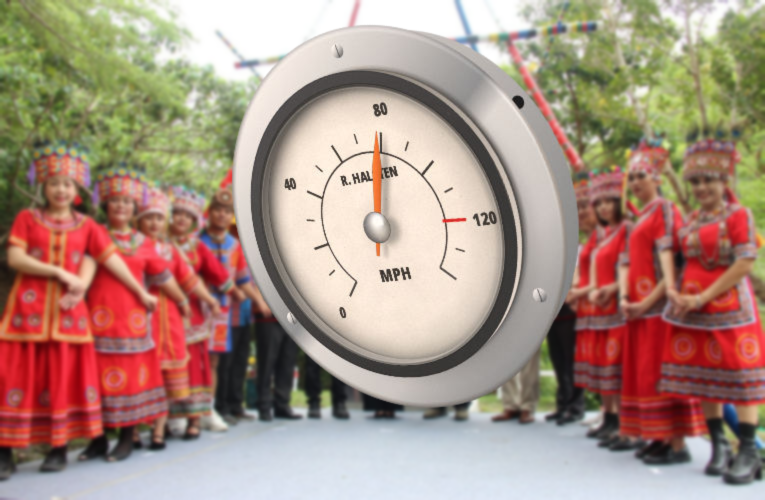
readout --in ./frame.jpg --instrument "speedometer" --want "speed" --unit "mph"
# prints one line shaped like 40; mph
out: 80; mph
